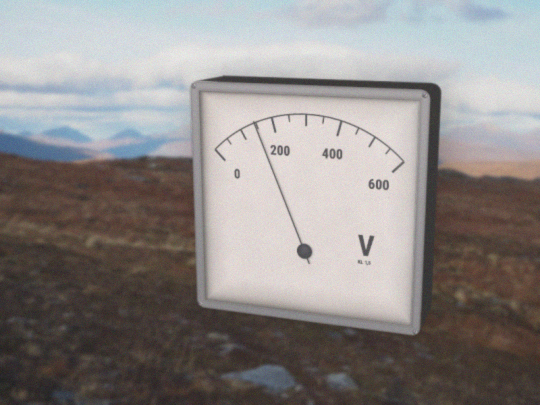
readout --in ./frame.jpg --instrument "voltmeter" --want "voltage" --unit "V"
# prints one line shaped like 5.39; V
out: 150; V
